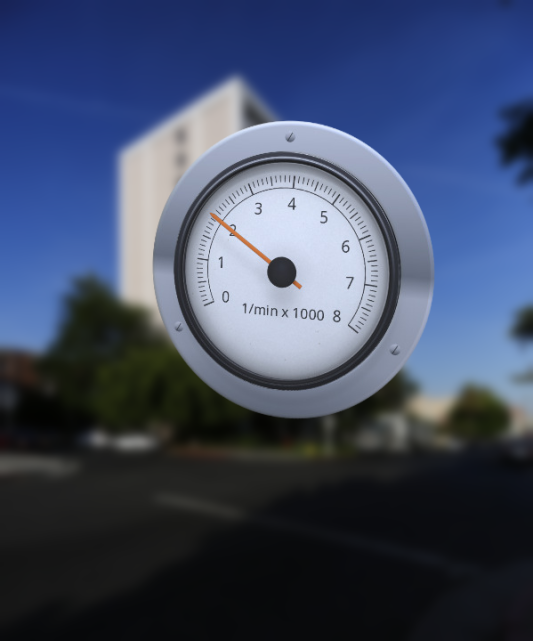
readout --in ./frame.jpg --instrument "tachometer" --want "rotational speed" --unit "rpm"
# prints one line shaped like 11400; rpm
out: 2000; rpm
